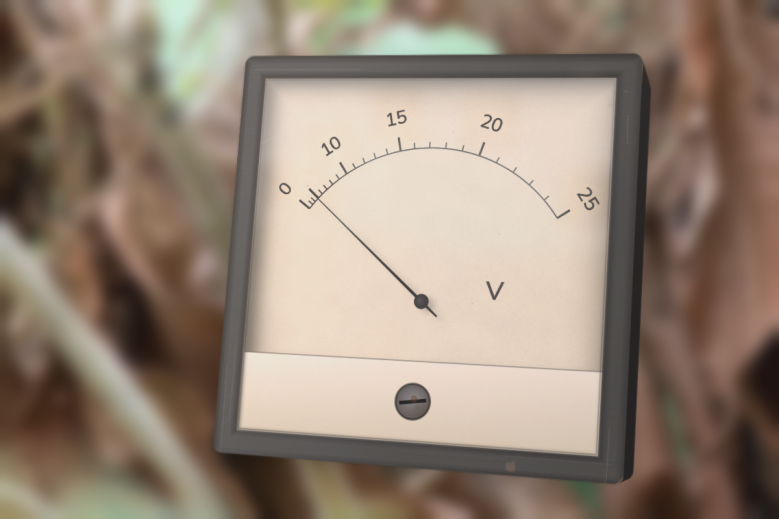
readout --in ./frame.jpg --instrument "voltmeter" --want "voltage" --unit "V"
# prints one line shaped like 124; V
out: 5; V
